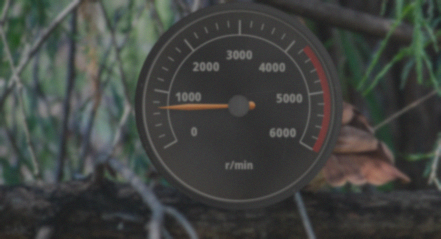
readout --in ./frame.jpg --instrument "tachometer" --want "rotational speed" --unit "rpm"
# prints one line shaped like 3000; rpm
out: 700; rpm
